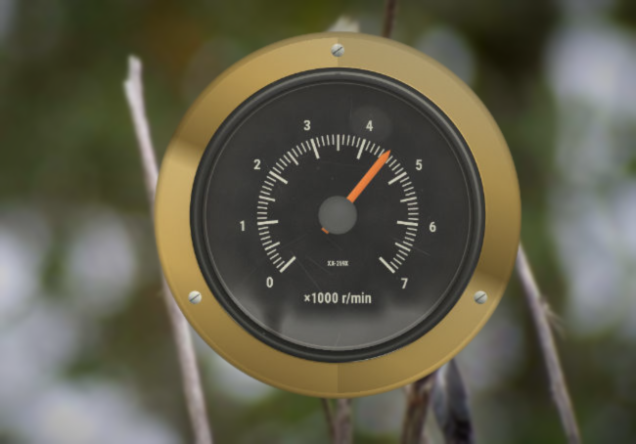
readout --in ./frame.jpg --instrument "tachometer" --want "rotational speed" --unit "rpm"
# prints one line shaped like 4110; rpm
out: 4500; rpm
